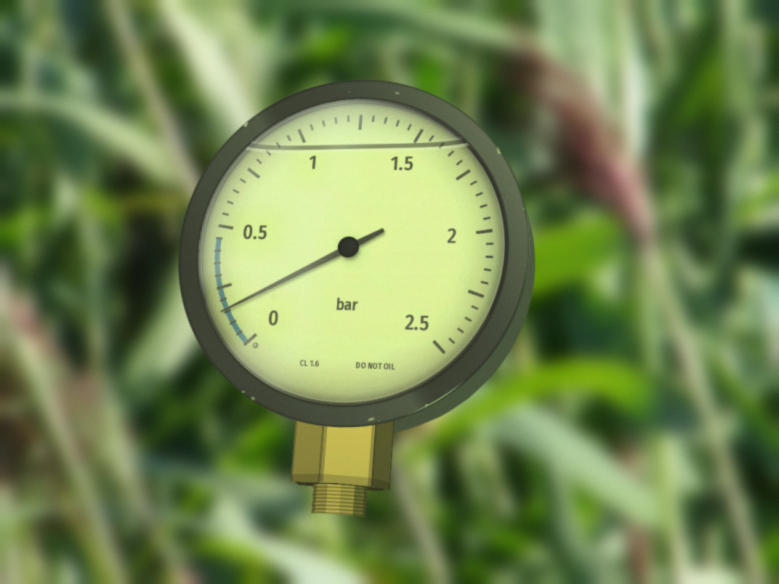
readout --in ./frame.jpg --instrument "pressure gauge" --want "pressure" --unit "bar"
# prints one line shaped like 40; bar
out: 0.15; bar
